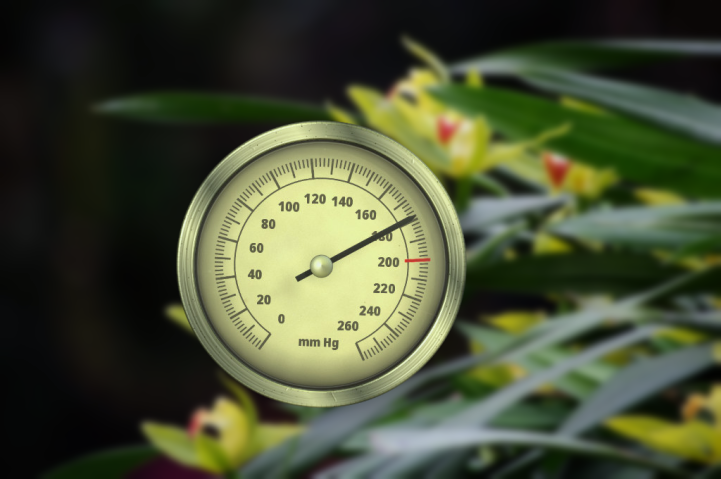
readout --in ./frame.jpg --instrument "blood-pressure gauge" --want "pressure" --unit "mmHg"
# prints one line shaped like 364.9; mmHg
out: 178; mmHg
